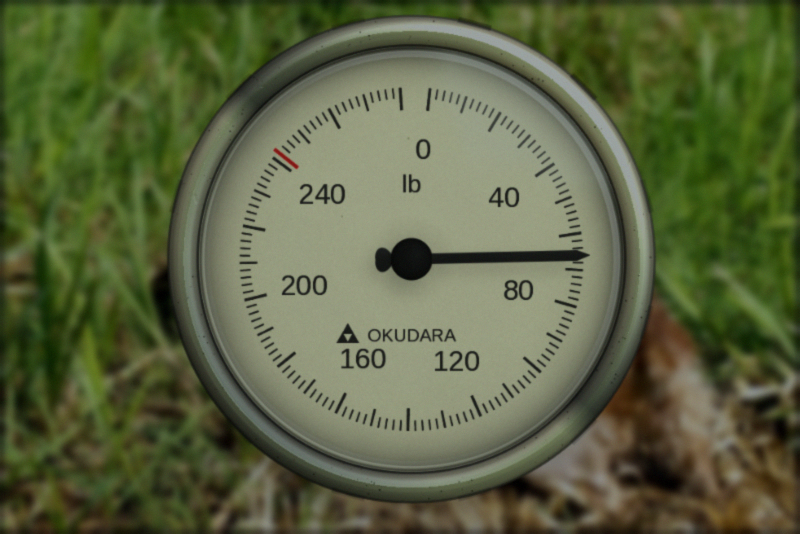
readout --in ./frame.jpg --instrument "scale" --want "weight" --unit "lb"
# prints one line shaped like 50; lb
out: 66; lb
